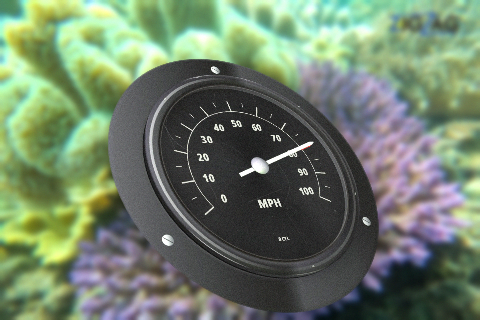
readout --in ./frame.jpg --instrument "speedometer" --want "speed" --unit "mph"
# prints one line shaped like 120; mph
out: 80; mph
